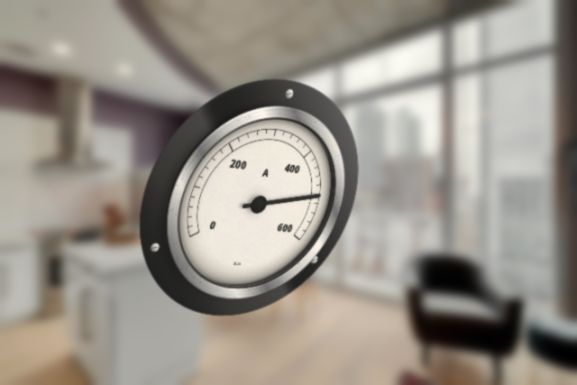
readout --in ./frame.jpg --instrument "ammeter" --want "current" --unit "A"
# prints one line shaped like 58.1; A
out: 500; A
